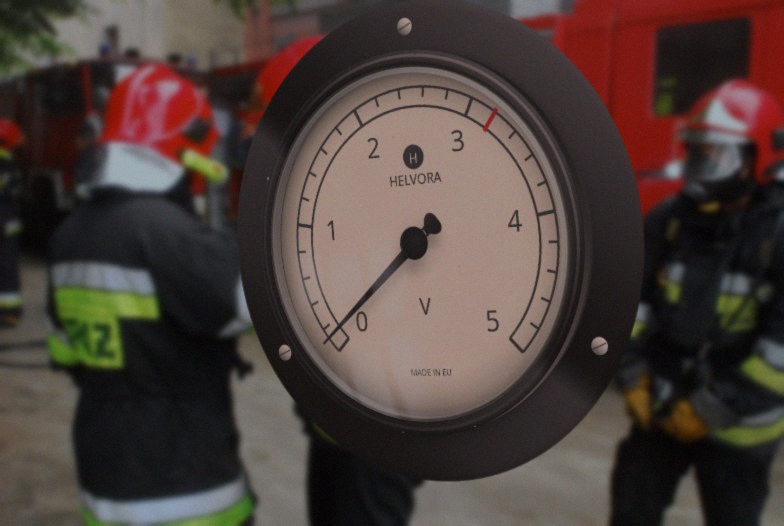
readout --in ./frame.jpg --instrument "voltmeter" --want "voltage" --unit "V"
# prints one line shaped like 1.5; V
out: 0.1; V
